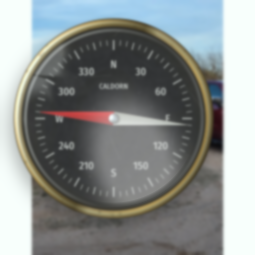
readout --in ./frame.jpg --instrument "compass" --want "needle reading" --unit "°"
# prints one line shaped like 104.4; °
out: 275; °
